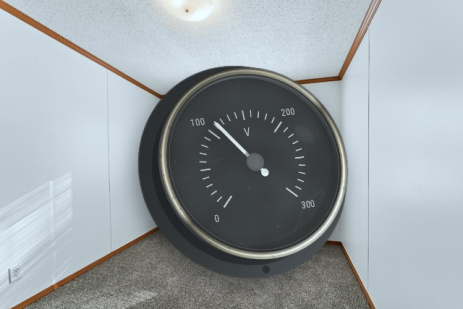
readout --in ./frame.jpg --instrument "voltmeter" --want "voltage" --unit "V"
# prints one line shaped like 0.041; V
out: 110; V
